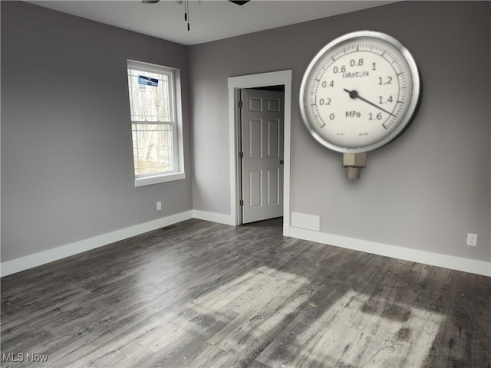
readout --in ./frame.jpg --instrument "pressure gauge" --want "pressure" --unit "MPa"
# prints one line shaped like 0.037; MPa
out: 1.5; MPa
